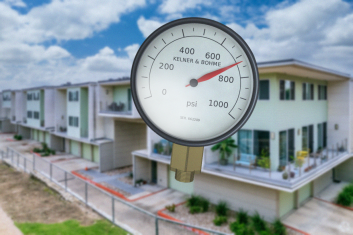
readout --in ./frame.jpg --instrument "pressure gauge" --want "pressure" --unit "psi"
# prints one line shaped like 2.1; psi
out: 725; psi
